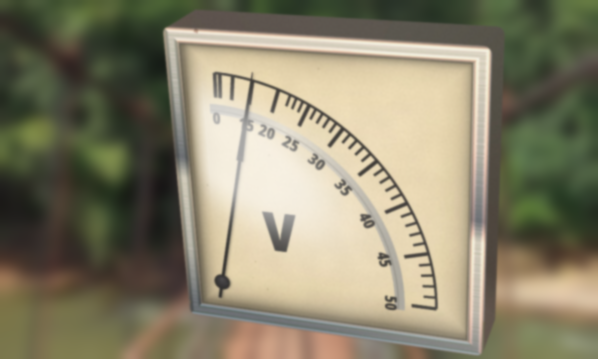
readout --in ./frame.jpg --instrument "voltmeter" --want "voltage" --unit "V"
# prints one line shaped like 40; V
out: 15; V
